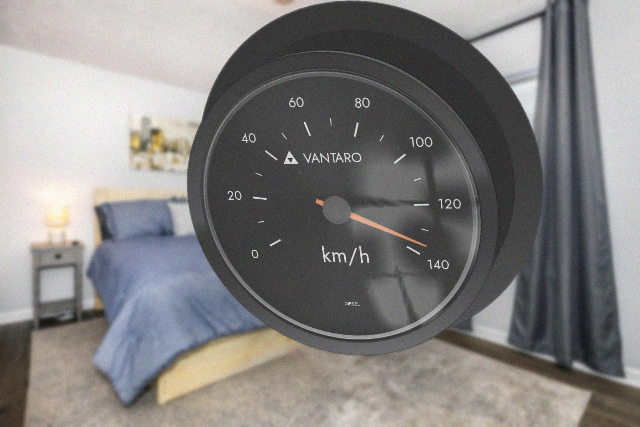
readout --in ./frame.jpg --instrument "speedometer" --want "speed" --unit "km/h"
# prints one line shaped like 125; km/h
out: 135; km/h
